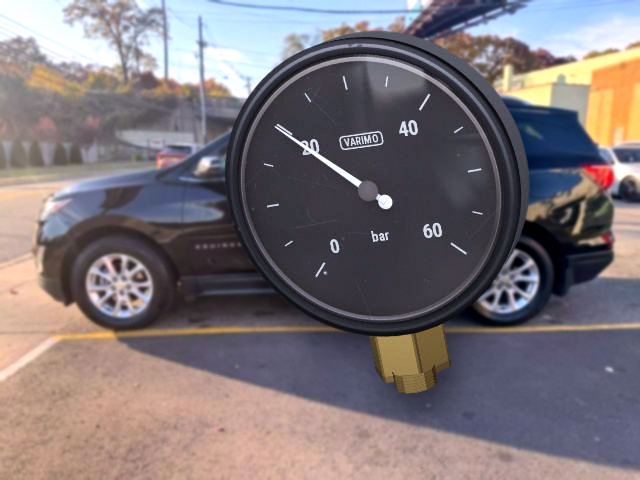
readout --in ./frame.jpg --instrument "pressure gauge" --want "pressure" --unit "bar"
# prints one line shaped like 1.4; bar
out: 20; bar
